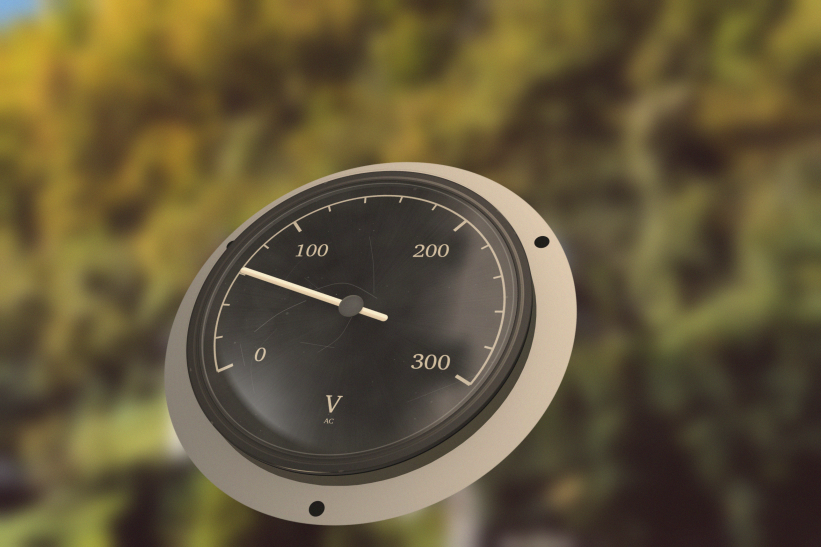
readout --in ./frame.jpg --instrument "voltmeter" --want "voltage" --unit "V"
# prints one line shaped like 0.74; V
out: 60; V
